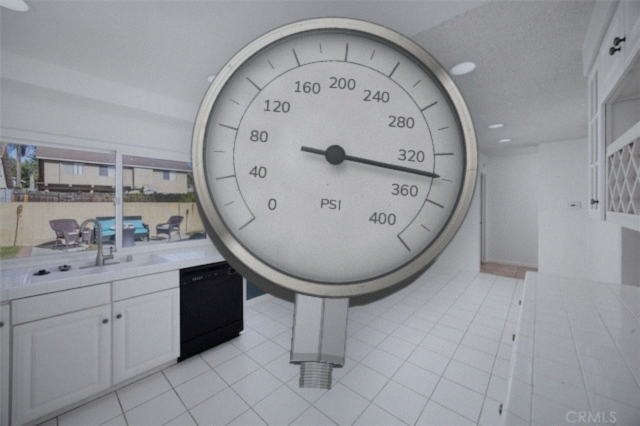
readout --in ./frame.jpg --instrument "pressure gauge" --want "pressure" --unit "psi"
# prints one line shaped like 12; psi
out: 340; psi
